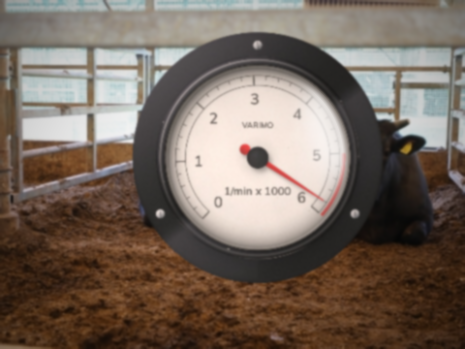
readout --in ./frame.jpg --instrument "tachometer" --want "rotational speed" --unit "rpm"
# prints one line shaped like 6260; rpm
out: 5800; rpm
